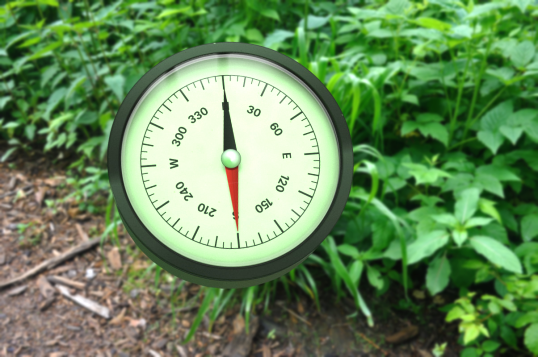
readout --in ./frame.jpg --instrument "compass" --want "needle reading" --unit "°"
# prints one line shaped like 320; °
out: 180; °
